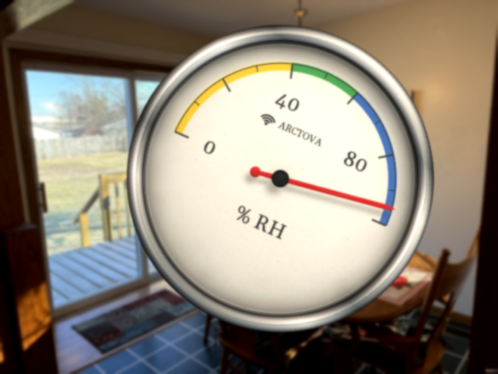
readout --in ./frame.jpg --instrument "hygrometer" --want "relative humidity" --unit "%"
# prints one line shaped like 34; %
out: 95; %
